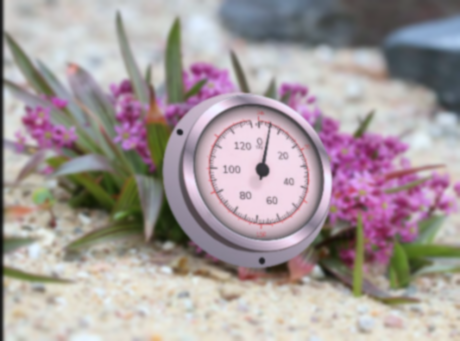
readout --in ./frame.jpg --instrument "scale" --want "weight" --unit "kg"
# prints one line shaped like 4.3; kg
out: 5; kg
